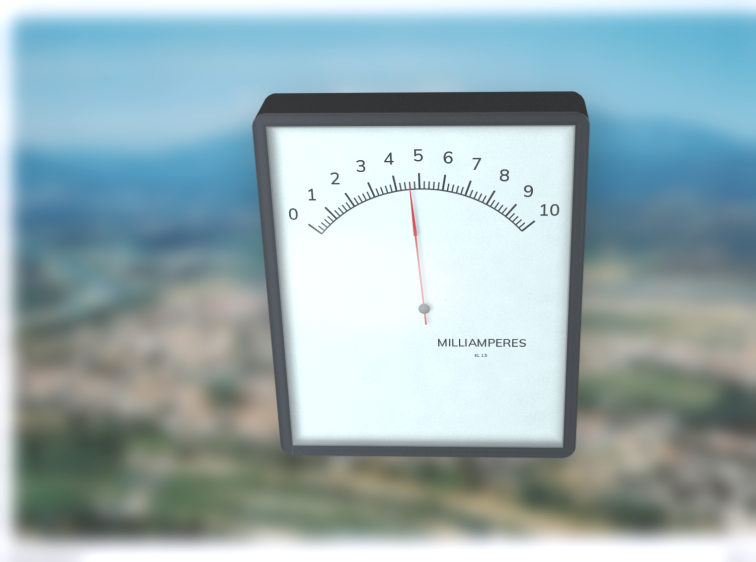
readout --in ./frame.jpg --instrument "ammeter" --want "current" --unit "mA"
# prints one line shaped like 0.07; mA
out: 4.6; mA
